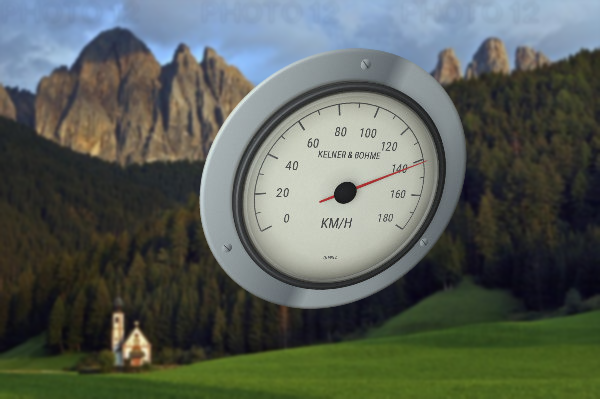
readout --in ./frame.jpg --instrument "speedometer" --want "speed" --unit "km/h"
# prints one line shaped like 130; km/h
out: 140; km/h
